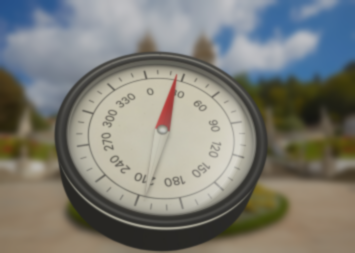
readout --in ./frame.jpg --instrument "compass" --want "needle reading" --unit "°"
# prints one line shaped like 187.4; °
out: 25; °
